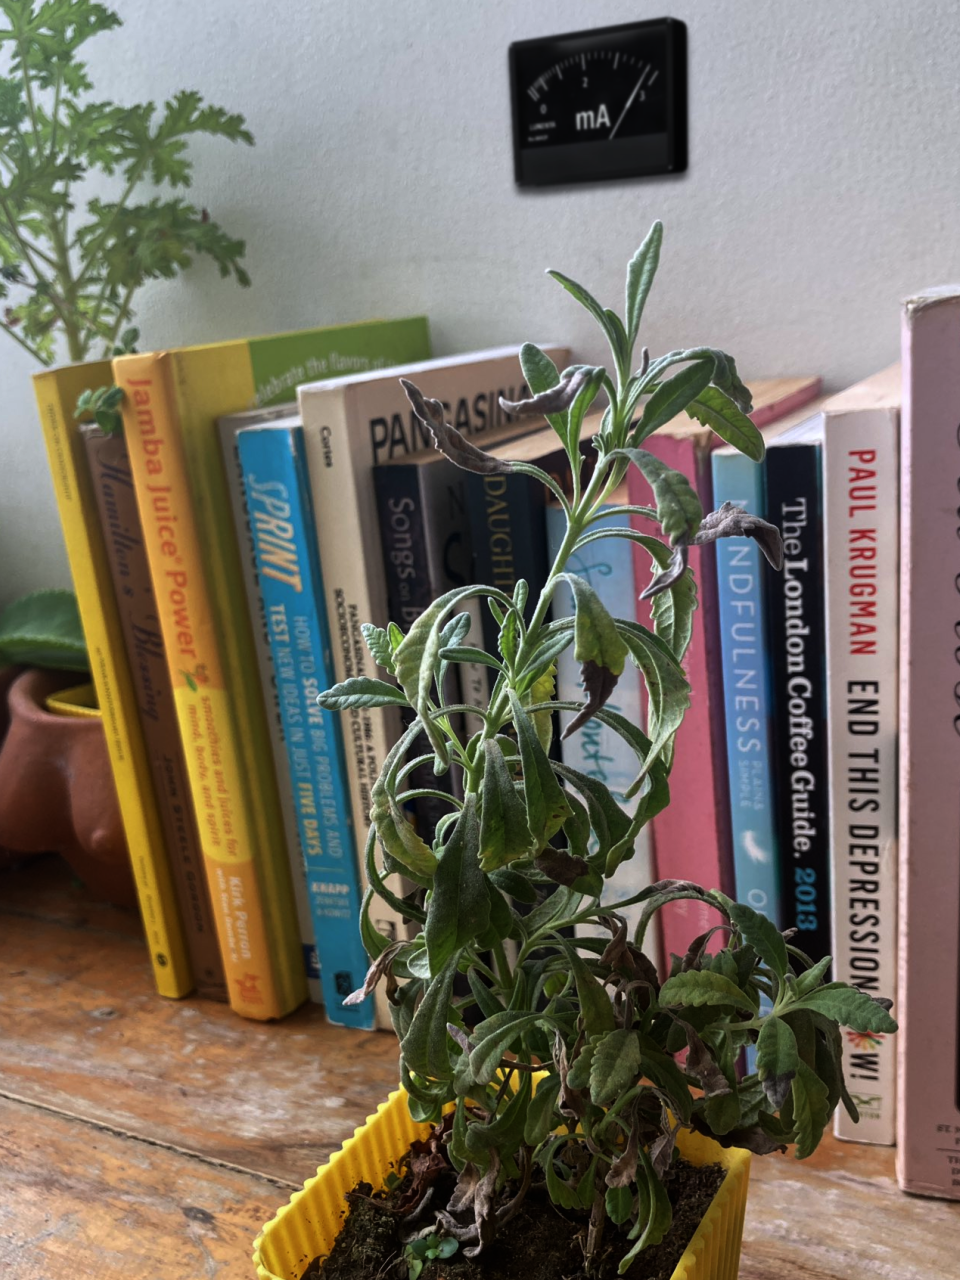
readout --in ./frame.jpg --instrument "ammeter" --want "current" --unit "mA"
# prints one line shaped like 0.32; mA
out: 2.9; mA
